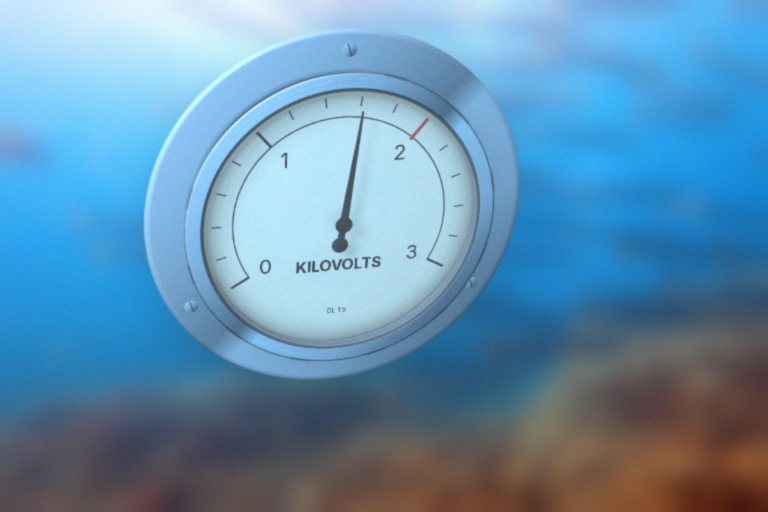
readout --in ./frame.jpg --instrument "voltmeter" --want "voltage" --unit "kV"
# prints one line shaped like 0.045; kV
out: 1.6; kV
